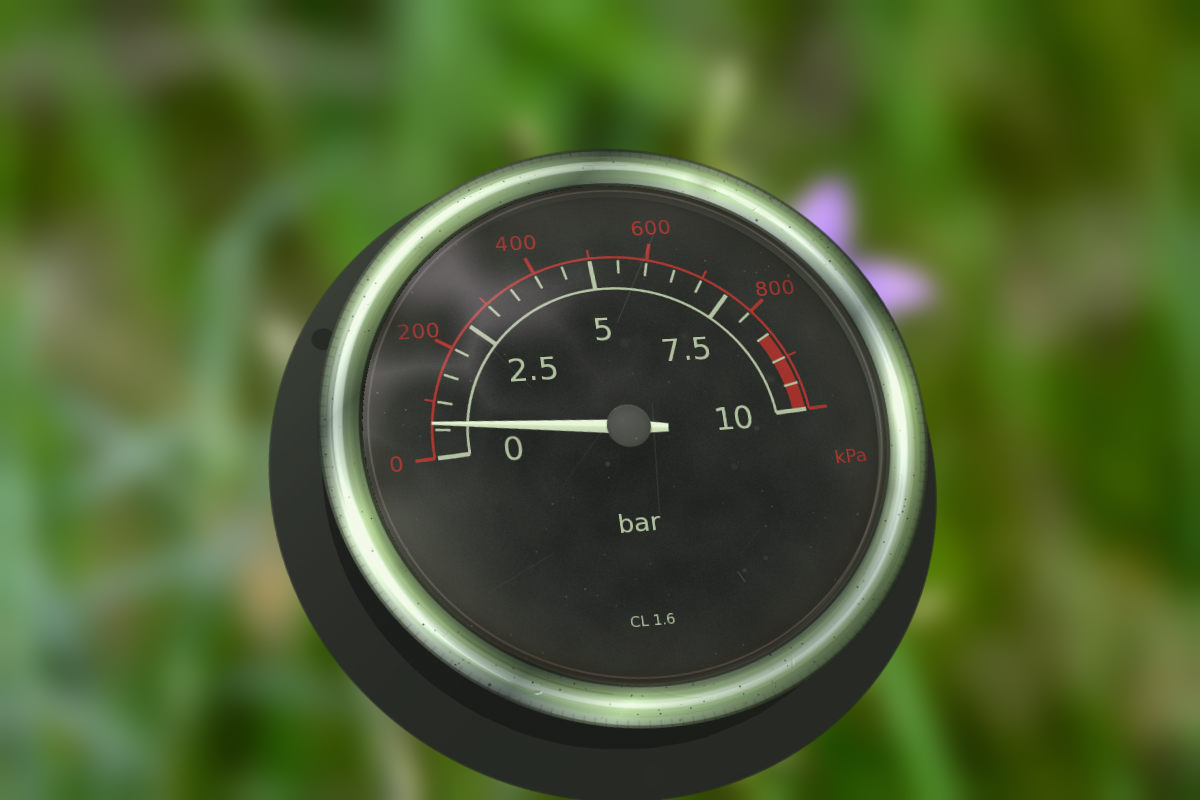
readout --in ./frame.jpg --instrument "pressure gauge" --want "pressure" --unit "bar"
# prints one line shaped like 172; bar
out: 0.5; bar
